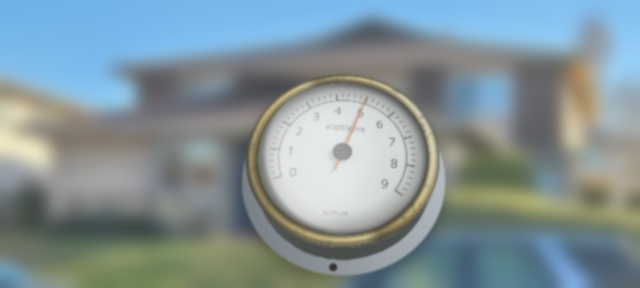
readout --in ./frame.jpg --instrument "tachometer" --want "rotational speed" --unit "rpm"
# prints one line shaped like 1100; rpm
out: 5000; rpm
